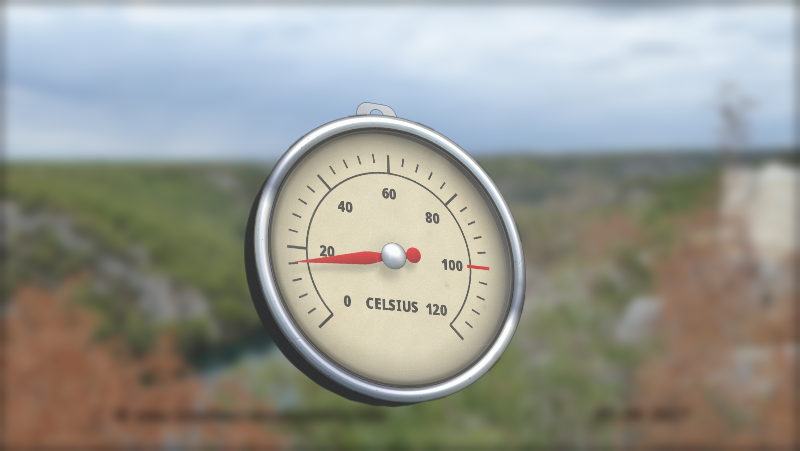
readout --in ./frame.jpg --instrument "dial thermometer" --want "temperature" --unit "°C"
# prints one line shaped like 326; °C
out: 16; °C
